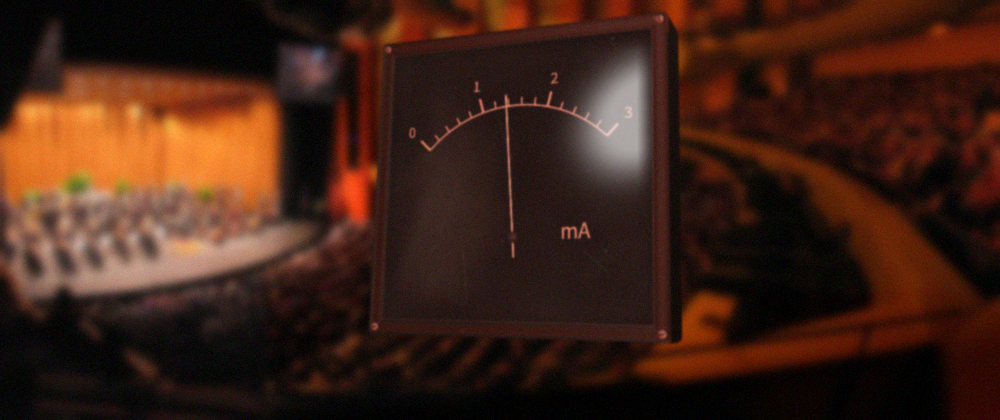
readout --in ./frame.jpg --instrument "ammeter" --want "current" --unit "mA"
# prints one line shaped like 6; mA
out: 1.4; mA
